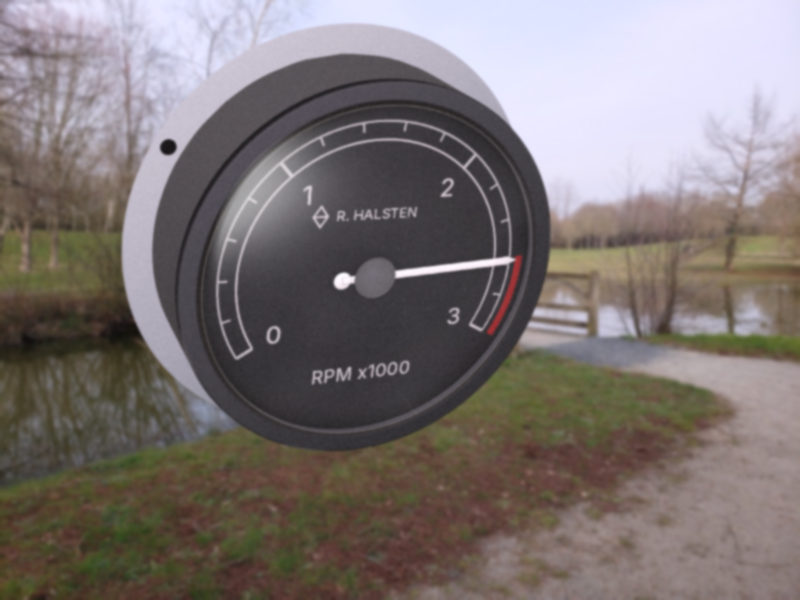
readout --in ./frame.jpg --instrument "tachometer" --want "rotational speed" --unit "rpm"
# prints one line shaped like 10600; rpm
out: 2600; rpm
